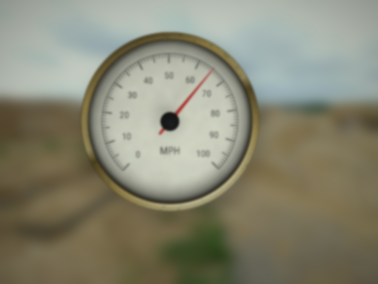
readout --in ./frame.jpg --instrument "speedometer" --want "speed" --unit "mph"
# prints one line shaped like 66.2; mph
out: 65; mph
